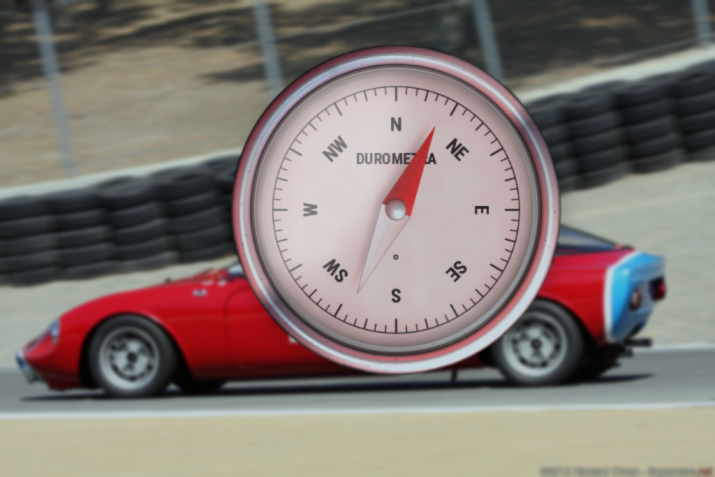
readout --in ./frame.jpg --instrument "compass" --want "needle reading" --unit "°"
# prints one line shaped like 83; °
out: 25; °
